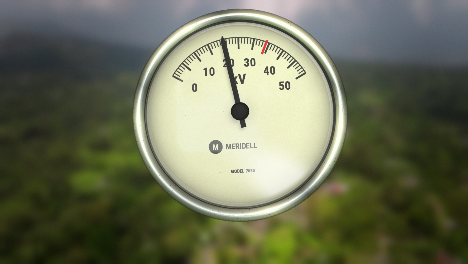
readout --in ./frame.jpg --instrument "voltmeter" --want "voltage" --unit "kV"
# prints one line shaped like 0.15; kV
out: 20; kV
